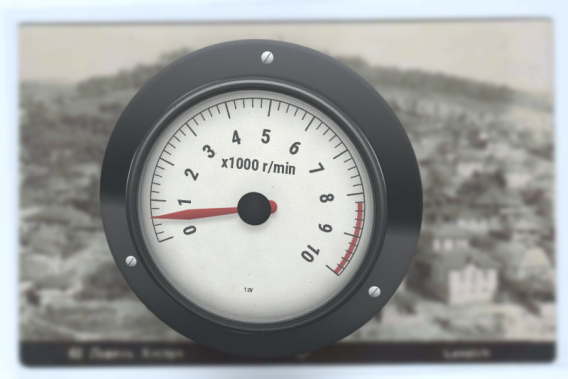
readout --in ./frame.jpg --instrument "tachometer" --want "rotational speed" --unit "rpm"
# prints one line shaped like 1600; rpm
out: 600; rpm
